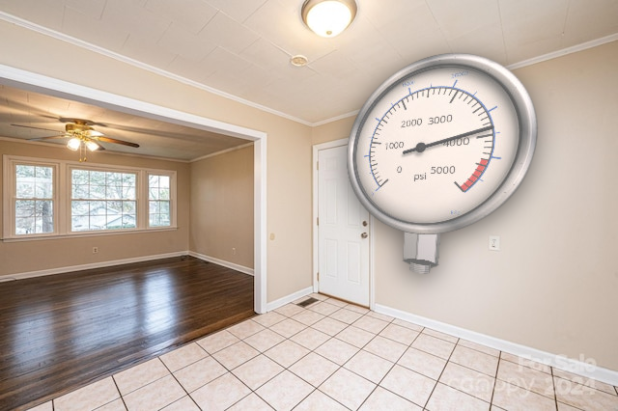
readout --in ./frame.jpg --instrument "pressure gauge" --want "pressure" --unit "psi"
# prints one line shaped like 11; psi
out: 3900; psi
